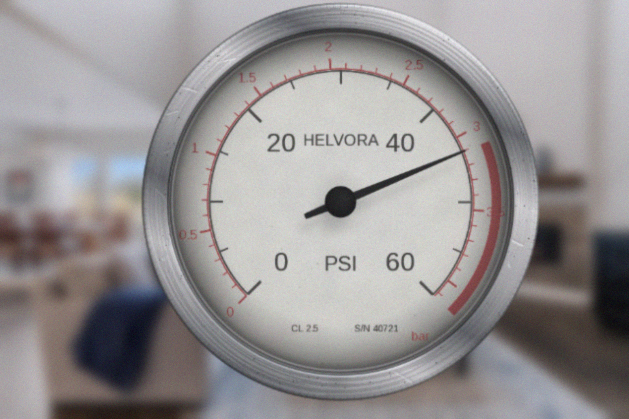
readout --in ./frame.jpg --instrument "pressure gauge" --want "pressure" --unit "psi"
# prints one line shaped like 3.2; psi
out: 45; psi
